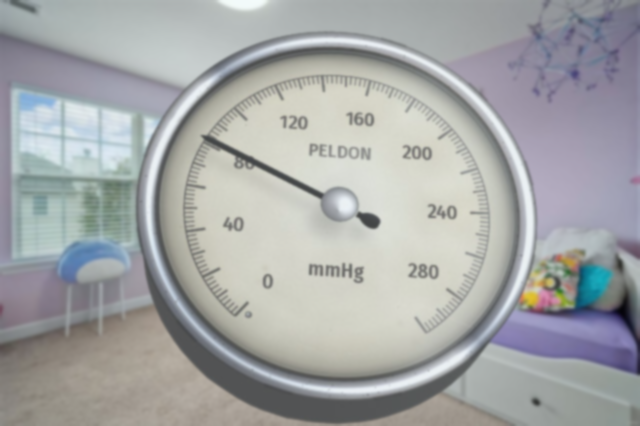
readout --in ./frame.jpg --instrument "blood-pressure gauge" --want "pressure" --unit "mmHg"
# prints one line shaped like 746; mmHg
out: 80; mmHg
